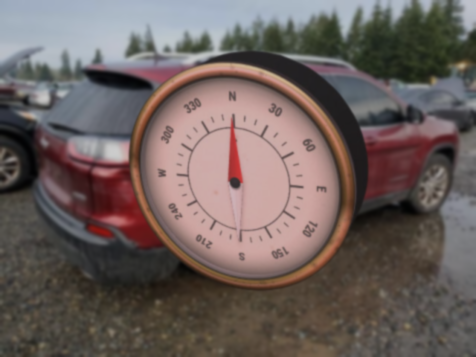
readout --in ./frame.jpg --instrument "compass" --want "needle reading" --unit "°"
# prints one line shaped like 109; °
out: 0; °
